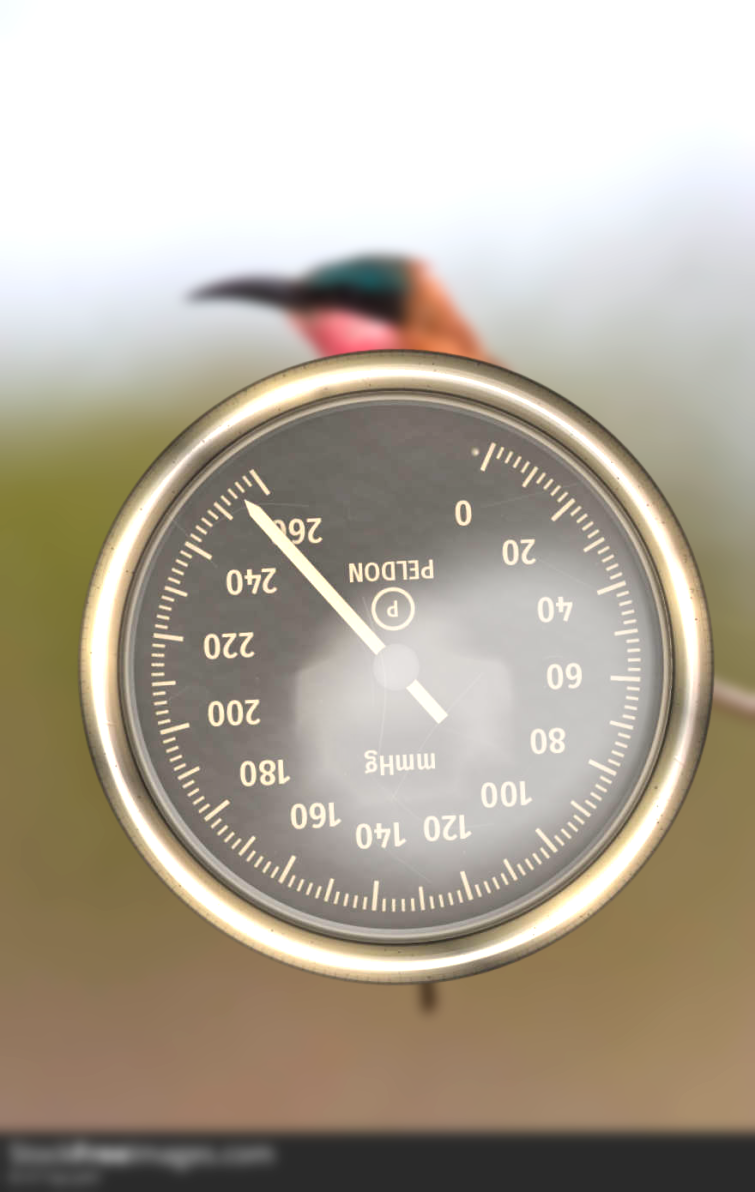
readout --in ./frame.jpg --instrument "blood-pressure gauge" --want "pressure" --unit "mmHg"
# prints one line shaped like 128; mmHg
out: 255; mmHg
